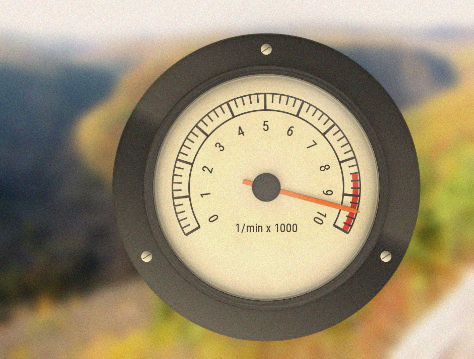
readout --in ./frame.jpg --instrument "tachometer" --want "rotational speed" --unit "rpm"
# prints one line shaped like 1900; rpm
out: 9400; rpm
